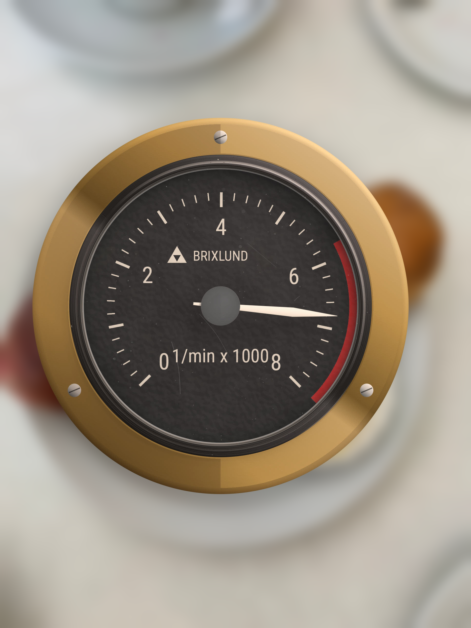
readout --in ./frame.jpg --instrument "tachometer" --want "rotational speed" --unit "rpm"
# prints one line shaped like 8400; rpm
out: 6800; rpm
